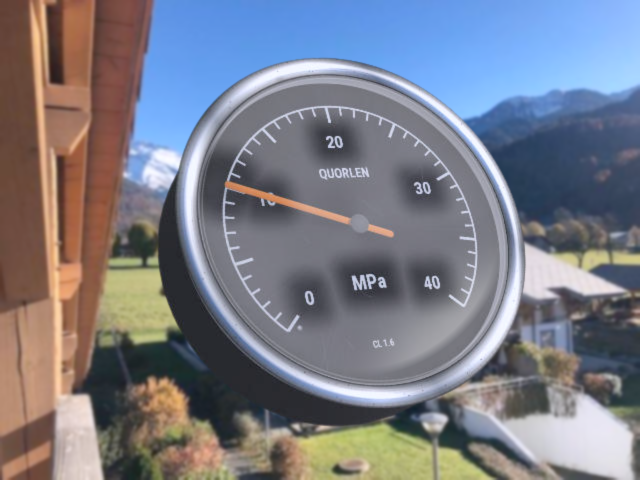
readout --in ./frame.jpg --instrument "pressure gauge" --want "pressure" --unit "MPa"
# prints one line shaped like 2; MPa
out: 10; MPa
